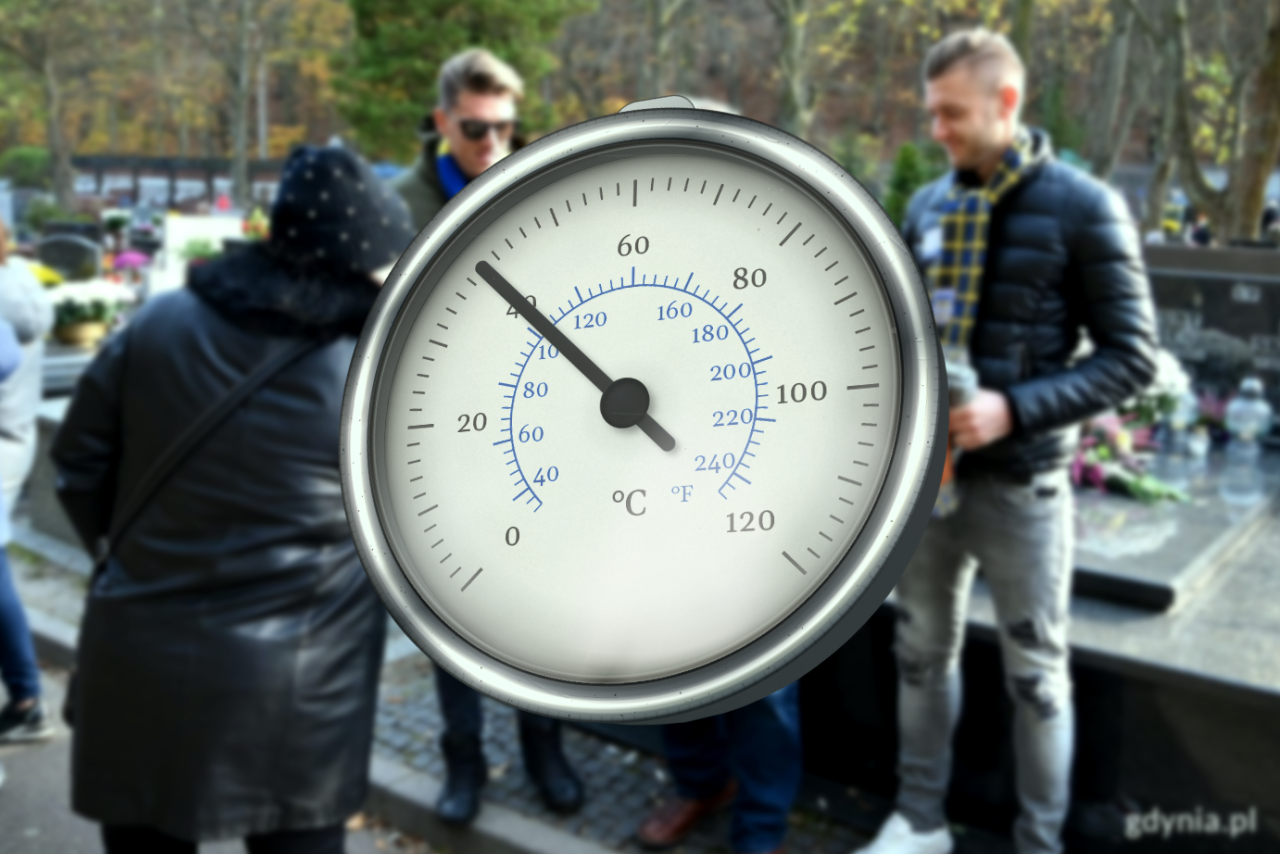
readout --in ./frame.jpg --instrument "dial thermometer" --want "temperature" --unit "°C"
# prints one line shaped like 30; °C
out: 40; °C
